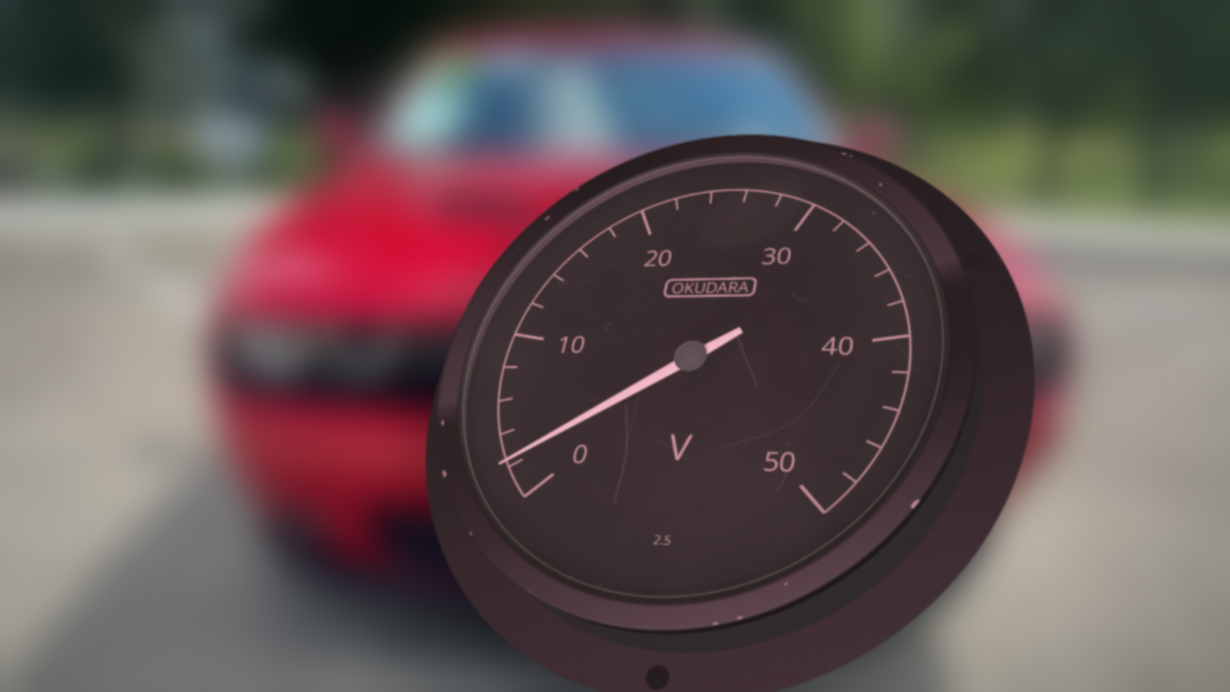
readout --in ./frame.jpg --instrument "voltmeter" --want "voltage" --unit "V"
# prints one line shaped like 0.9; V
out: 2; V
